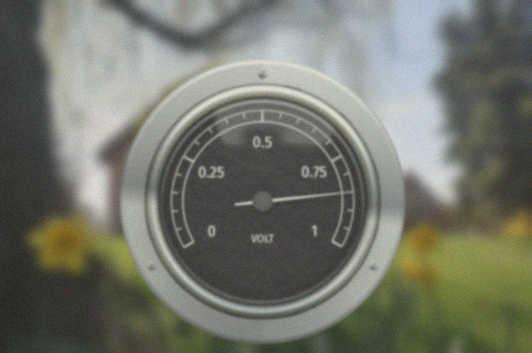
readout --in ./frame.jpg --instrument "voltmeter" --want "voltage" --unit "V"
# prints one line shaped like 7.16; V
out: 0.85; V
